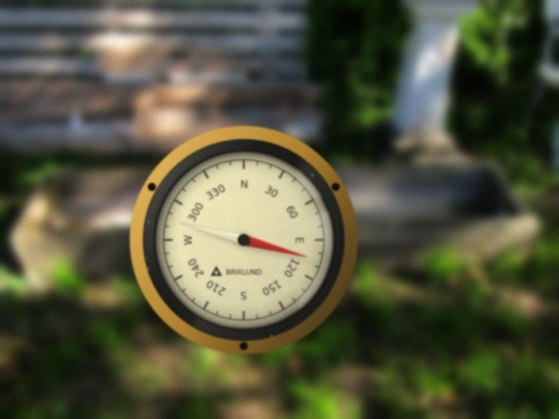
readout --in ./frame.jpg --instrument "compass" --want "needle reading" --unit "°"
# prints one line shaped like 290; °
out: 105; °
